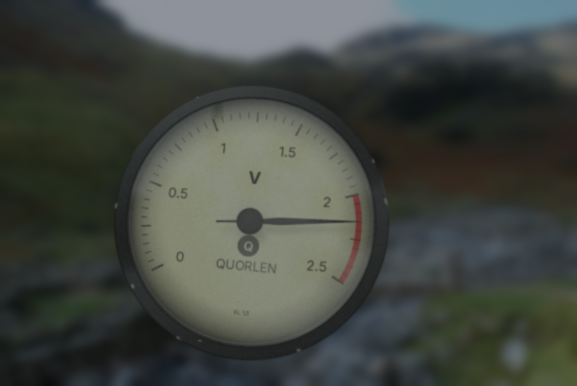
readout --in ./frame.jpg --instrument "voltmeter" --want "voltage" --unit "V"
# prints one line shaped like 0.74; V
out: 2.15; V
